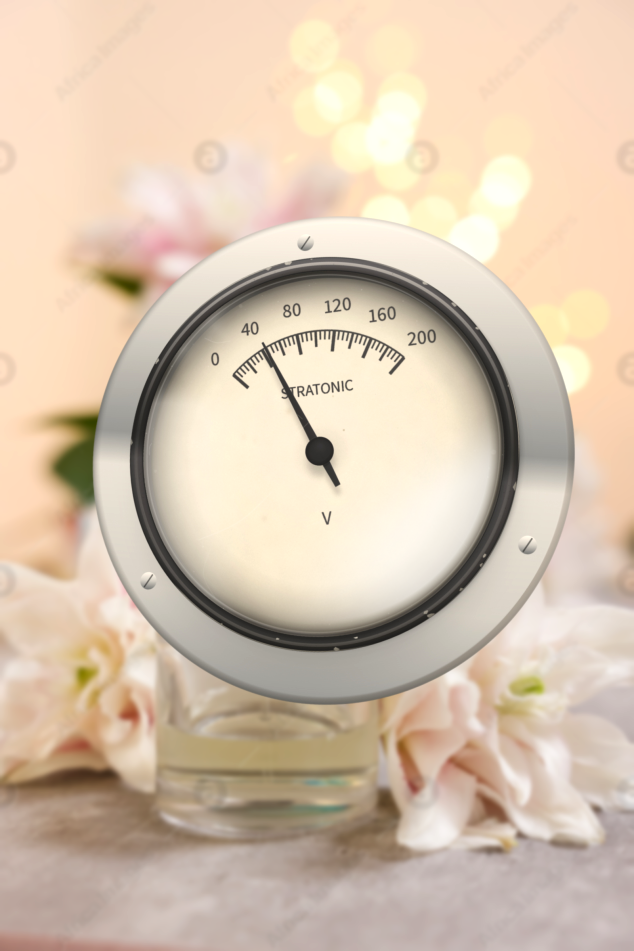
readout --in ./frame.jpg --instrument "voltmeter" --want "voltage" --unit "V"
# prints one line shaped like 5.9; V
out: 45; V
